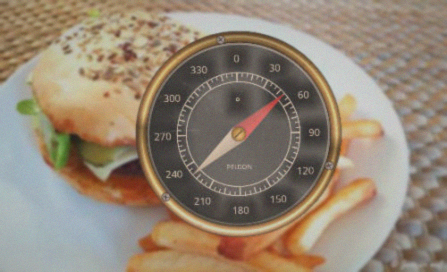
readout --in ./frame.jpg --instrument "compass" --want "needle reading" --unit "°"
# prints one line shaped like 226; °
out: 50; °
